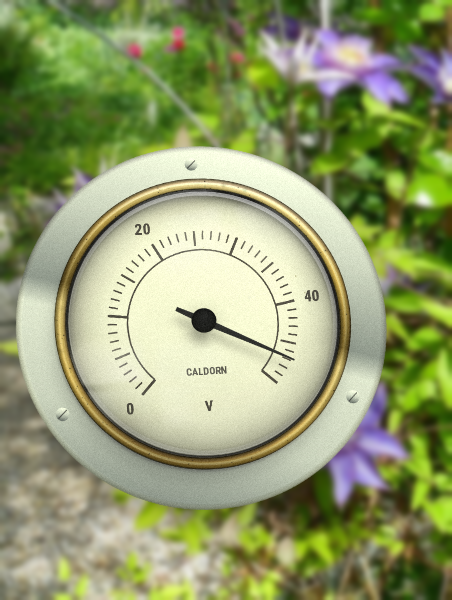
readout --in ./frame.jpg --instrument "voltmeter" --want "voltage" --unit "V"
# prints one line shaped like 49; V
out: 47; V
